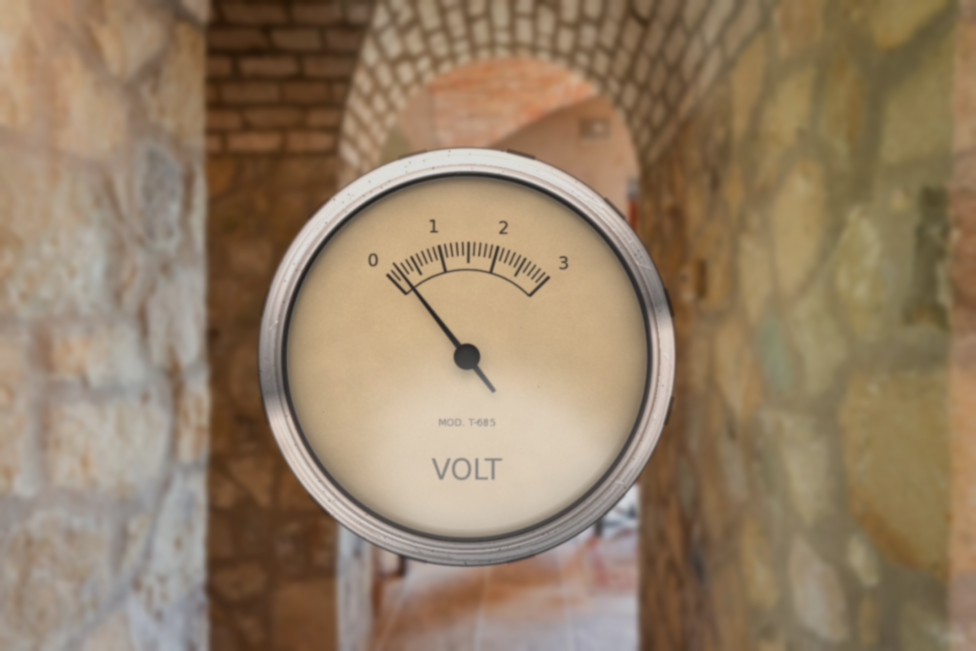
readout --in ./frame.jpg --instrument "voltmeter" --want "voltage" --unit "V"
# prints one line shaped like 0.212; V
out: 0.2; V
